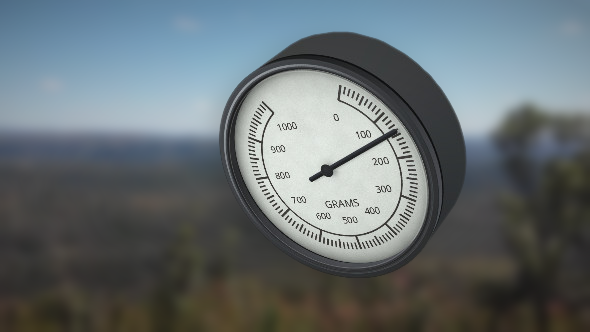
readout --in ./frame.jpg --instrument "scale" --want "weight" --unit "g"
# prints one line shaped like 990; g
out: 140; g
